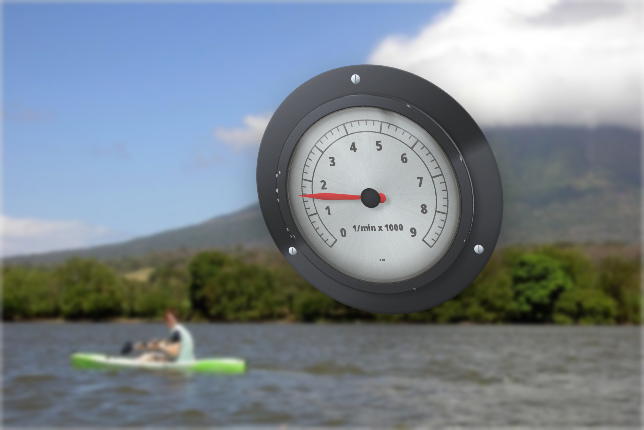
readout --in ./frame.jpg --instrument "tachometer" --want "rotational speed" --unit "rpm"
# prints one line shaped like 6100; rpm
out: 1600; rpm
